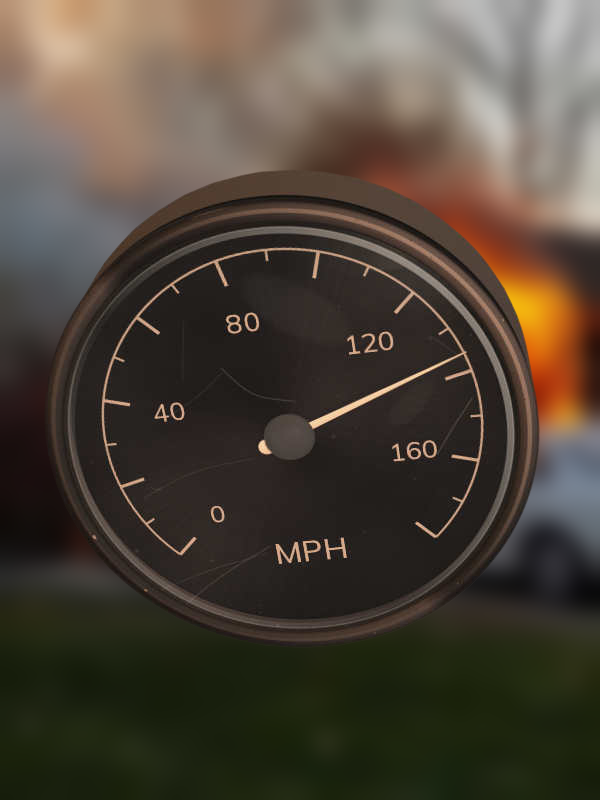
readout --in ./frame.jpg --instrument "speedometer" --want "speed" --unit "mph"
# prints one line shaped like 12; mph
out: 135; mph
